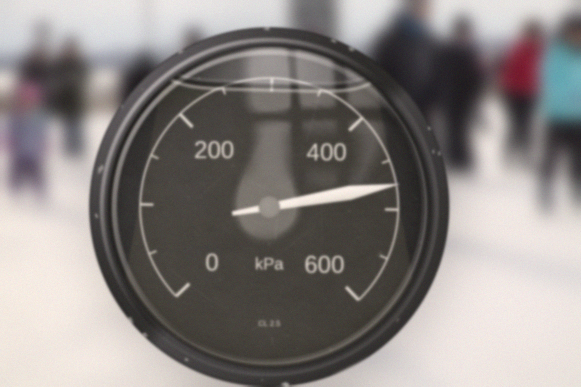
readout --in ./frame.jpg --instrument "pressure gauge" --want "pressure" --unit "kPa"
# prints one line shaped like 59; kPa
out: 475; kPa
